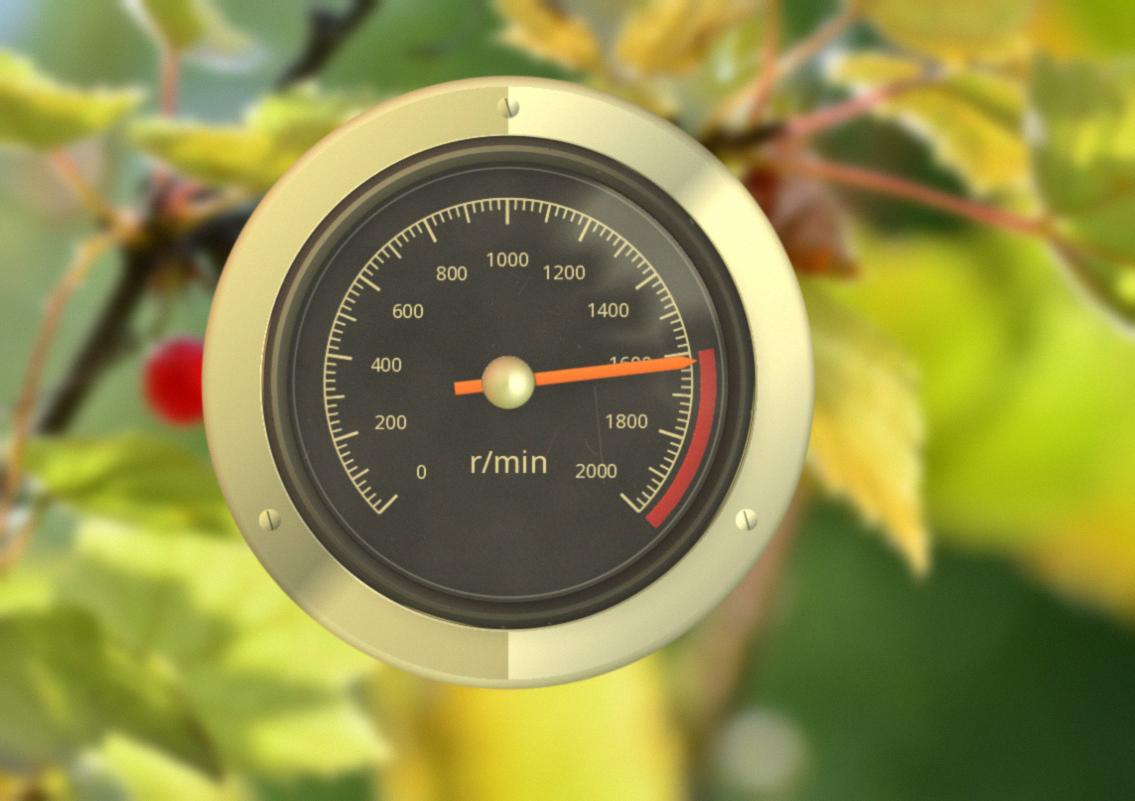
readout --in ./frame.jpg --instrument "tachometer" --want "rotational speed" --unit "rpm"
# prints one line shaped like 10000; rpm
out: 1620; rpm
